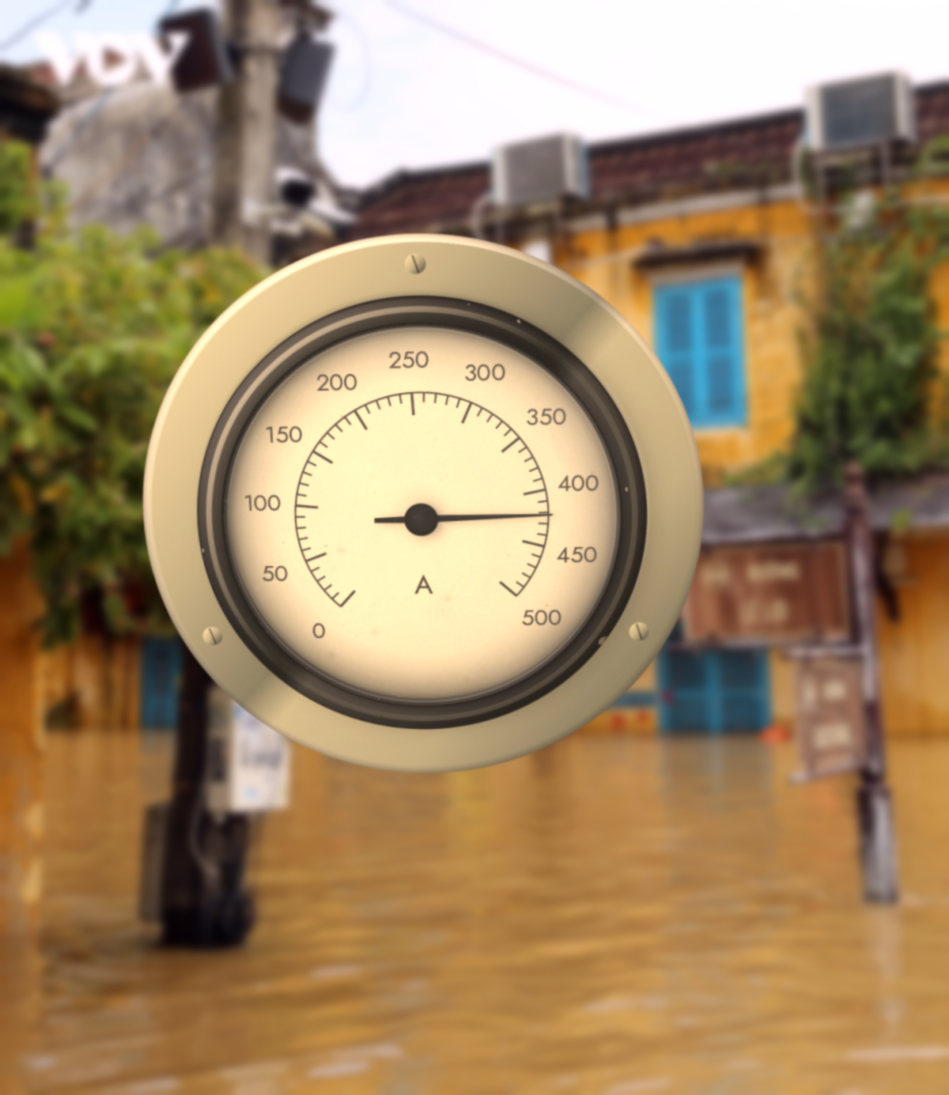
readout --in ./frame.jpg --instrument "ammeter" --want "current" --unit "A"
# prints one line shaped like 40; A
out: 420; A
